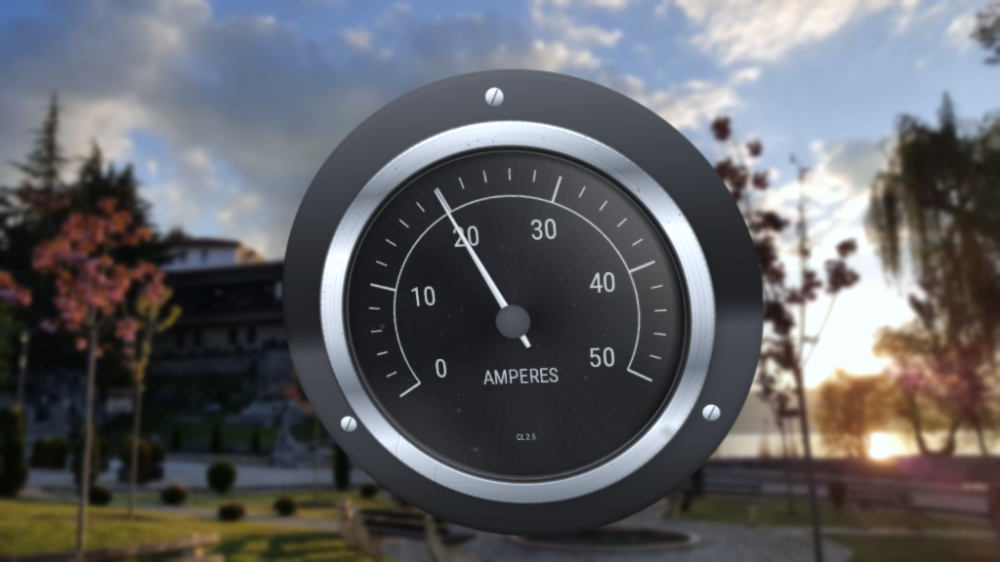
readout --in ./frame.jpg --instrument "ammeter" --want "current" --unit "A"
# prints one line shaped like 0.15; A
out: 20; A
